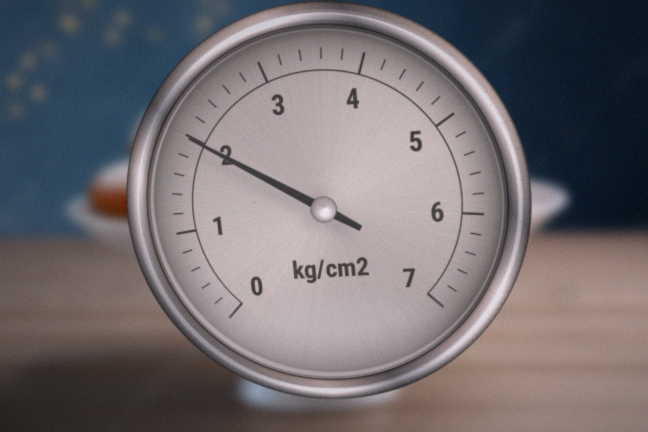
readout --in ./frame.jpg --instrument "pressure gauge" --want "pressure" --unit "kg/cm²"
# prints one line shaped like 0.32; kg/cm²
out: 2; kg/cm²
